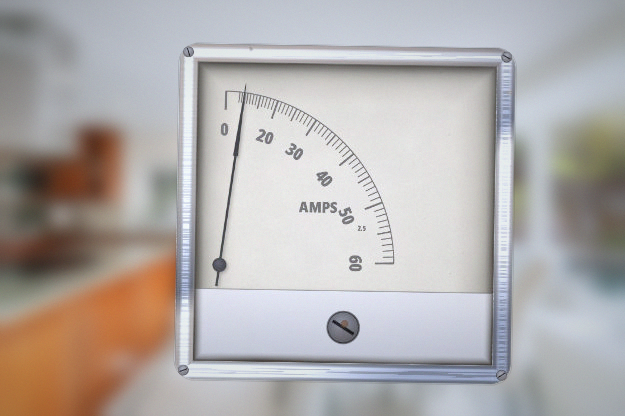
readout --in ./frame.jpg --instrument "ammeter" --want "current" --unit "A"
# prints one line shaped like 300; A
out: 10; A
